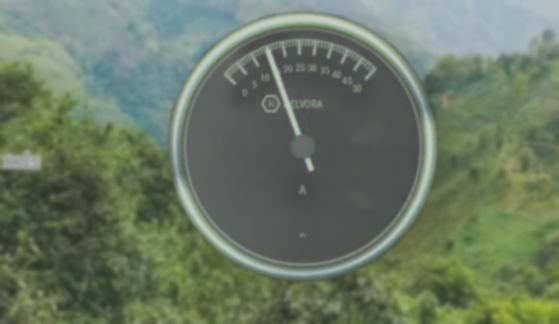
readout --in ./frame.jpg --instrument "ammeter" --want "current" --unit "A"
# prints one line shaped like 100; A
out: 15; A
